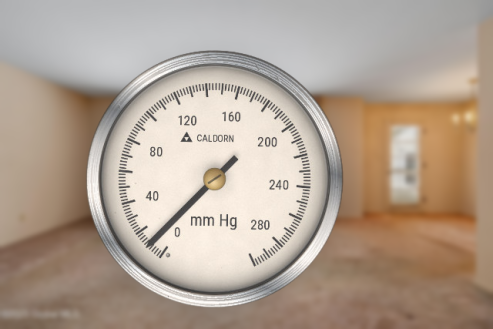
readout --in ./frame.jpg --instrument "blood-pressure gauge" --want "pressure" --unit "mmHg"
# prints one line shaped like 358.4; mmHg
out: 10; mmHg
